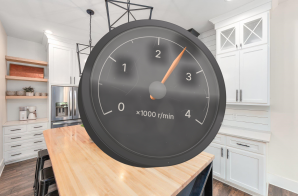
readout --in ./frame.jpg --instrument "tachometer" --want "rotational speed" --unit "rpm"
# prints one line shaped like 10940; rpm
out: 2500; rpm
